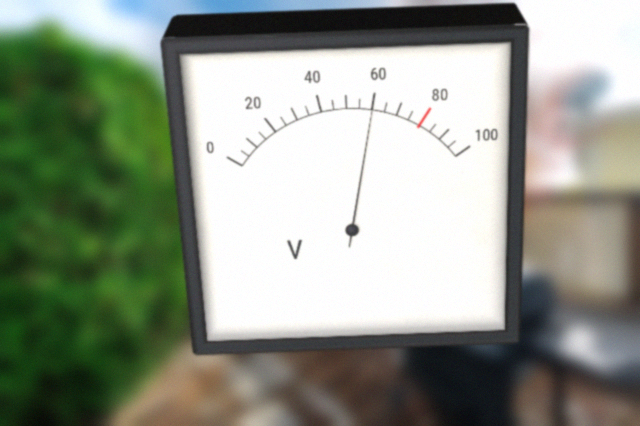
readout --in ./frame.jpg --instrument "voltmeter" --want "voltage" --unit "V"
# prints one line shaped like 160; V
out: 60; V
